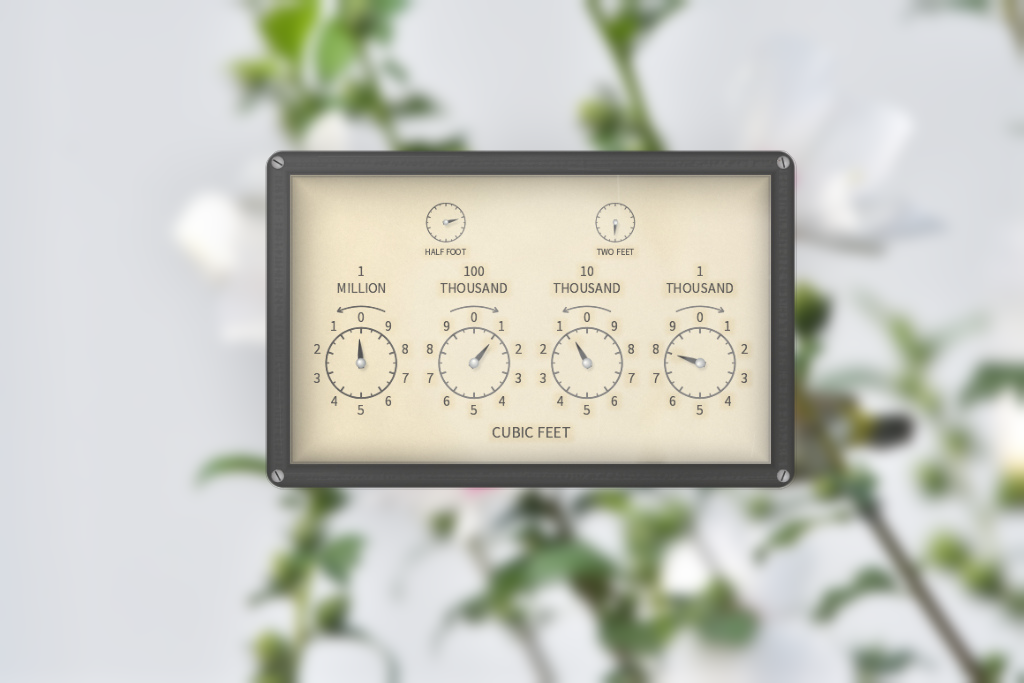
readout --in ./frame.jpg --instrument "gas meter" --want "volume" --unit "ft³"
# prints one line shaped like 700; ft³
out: 10800; ft³
